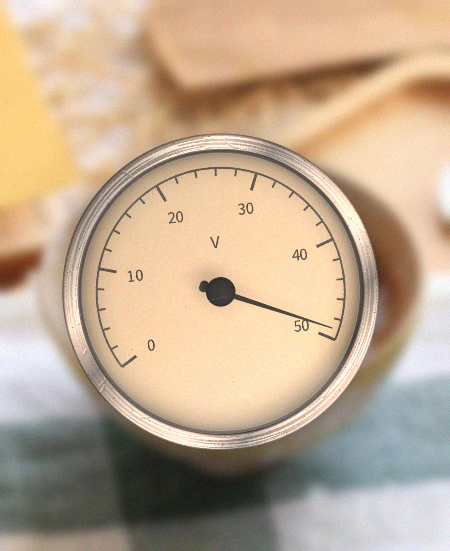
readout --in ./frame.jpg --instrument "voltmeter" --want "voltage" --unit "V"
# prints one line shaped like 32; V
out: 49; V
